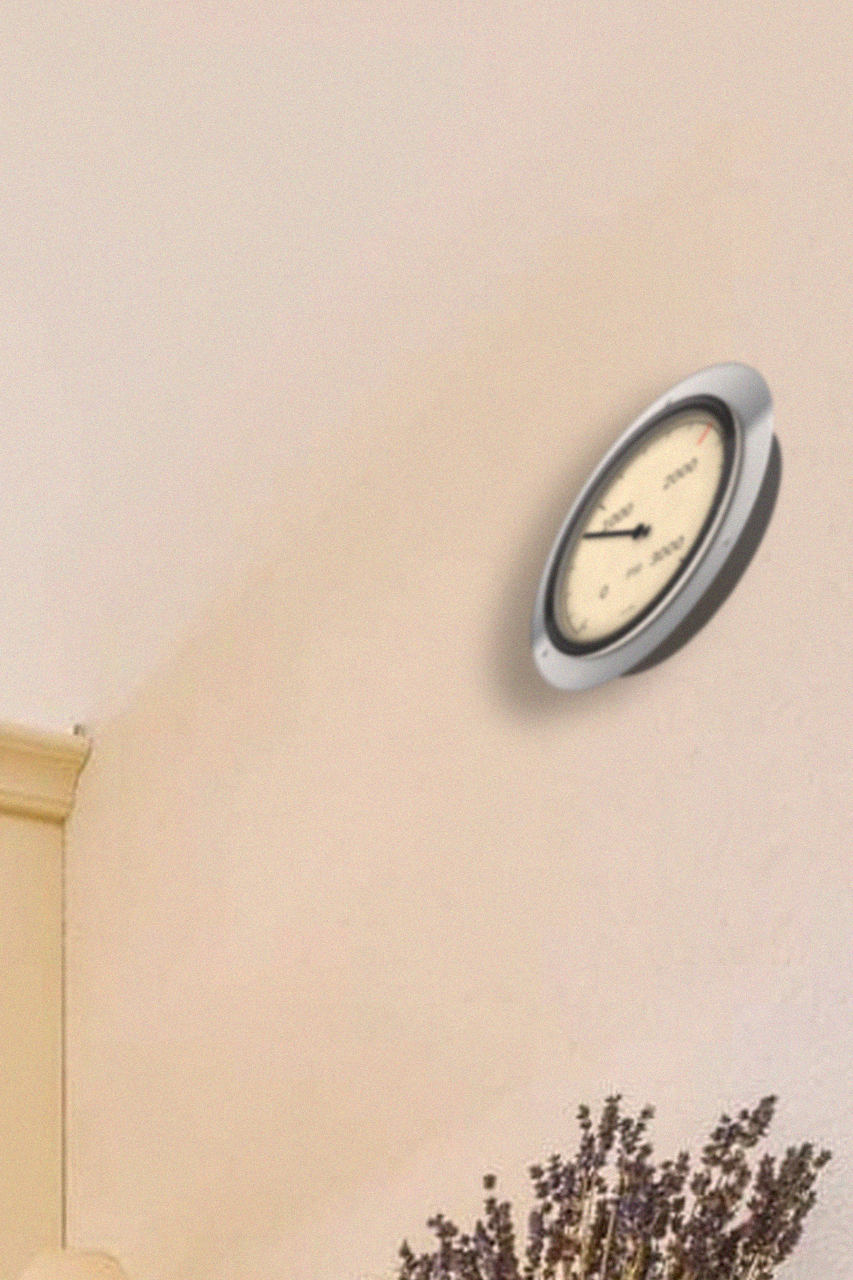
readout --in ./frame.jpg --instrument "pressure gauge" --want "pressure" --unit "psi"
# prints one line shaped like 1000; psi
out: 800; psi
